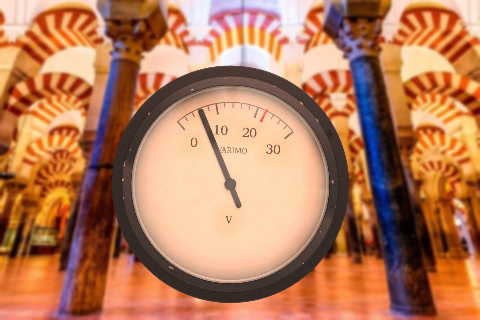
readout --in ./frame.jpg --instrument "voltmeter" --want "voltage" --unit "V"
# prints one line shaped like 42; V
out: 6; V
